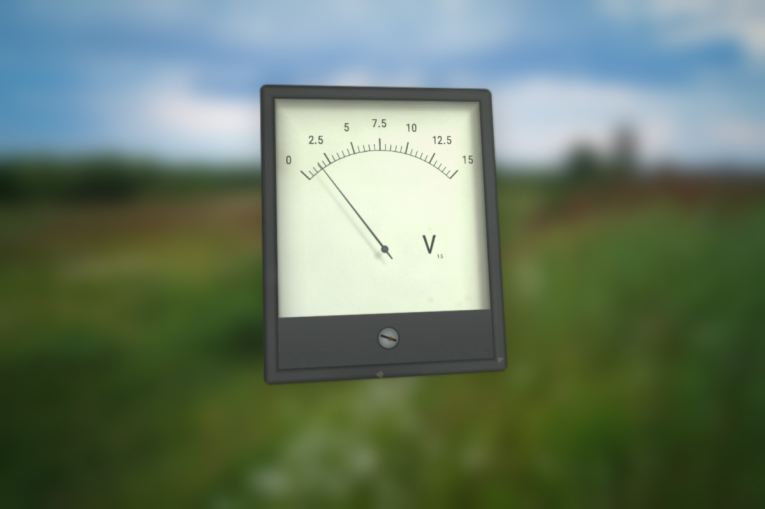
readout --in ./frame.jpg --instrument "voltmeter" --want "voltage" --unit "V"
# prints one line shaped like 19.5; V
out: 1.5; V
